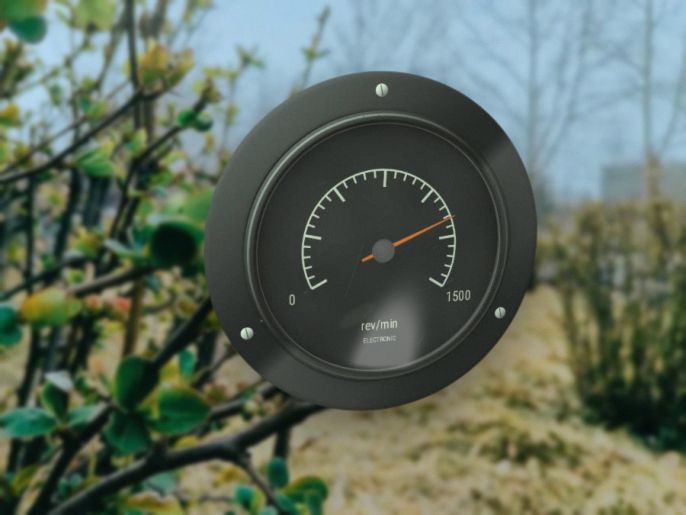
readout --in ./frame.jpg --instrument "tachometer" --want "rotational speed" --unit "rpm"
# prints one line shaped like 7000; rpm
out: 1150; rpm
